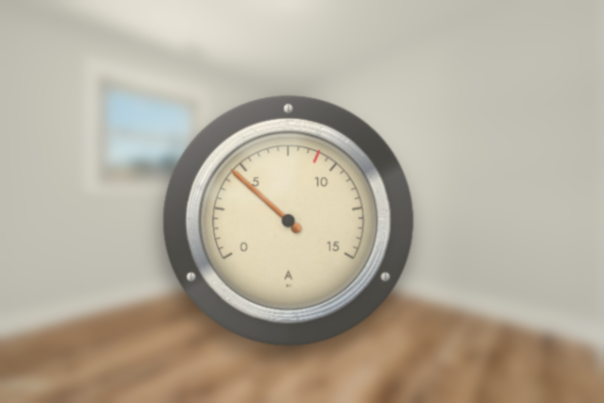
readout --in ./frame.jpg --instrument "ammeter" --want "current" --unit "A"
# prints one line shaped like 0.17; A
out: 4.5; A
